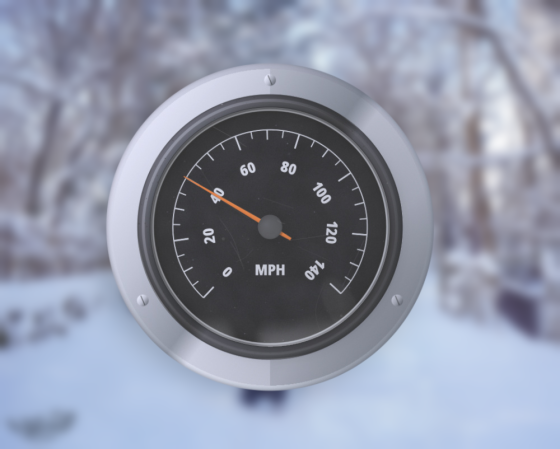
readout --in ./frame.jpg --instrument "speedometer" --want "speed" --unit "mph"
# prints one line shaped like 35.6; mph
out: 40; mph
